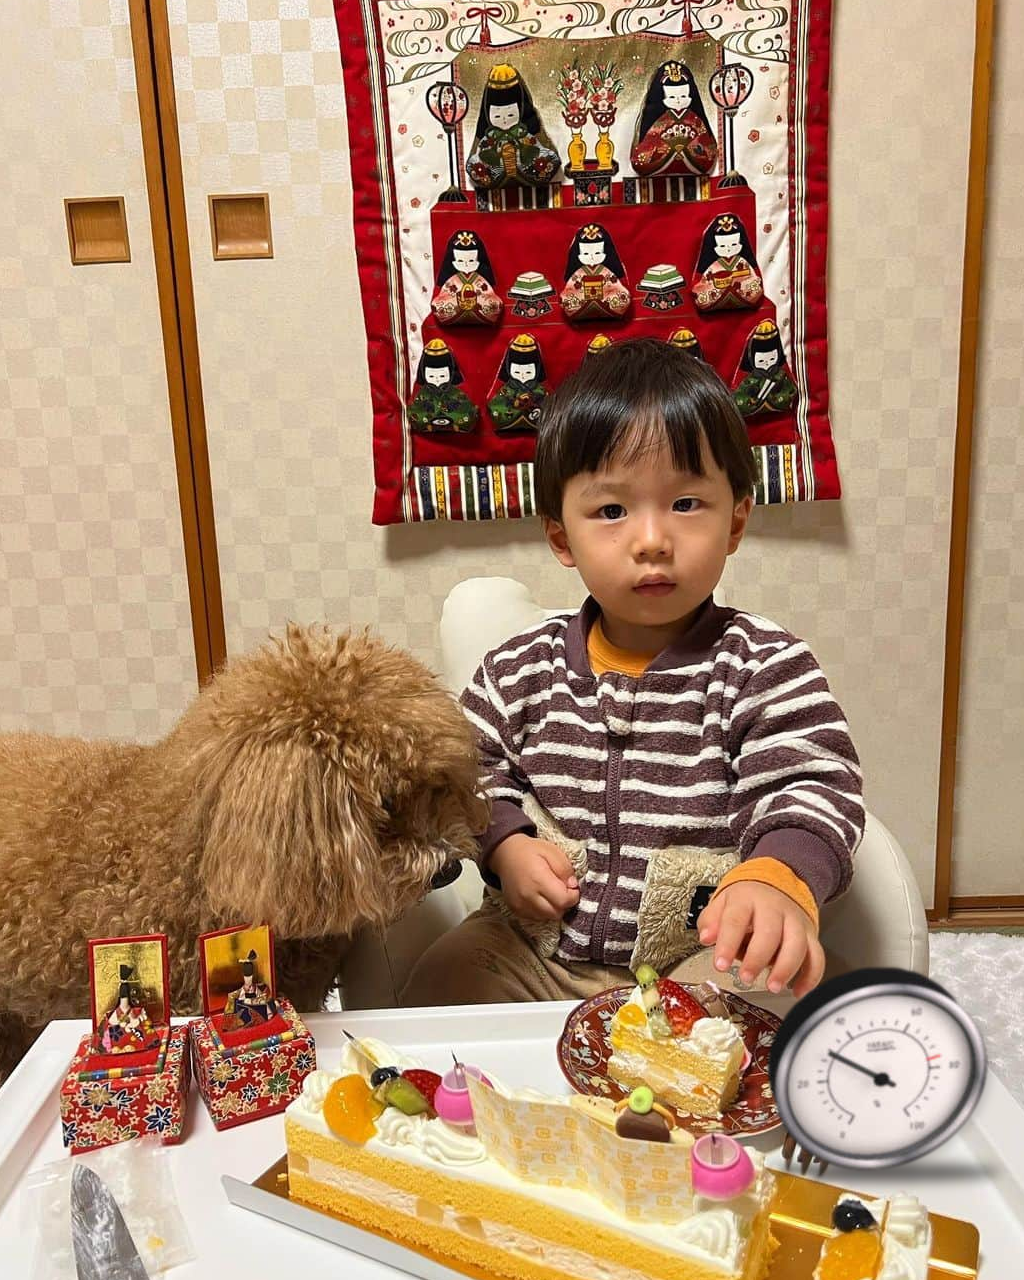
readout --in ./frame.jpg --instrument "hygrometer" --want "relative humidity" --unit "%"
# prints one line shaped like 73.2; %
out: 32; %
